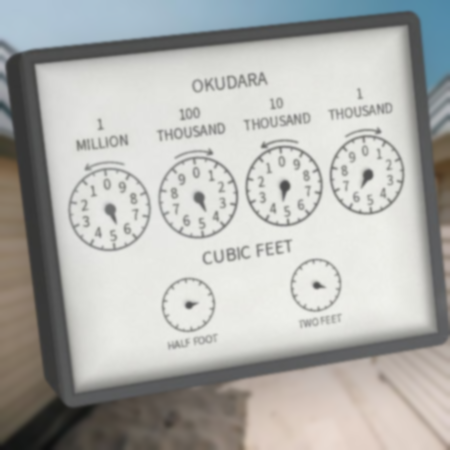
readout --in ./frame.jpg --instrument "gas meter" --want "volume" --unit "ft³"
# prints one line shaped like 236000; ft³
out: 544600; ft³
